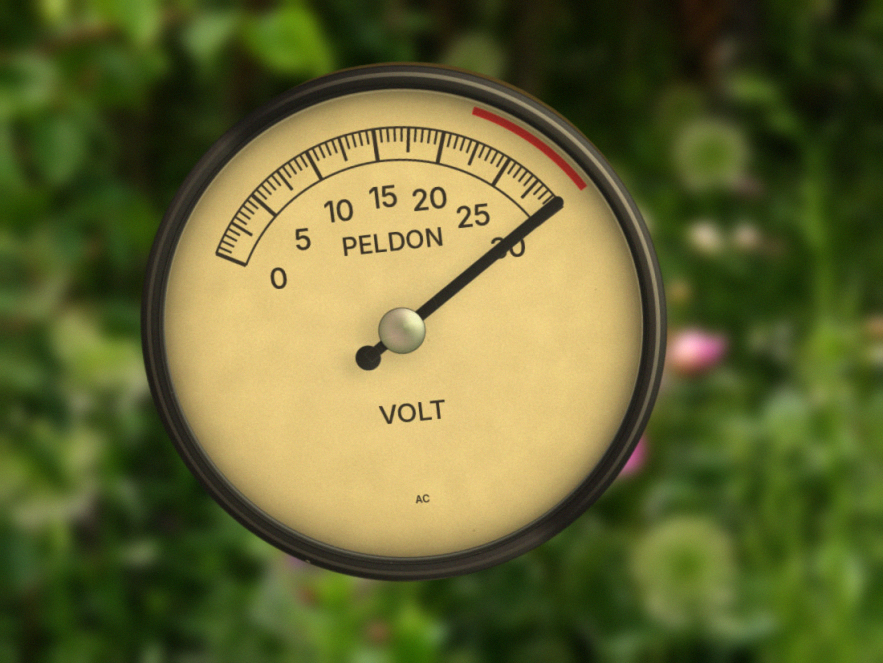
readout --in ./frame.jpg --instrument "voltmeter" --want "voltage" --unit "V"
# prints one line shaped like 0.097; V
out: 29.5; V
